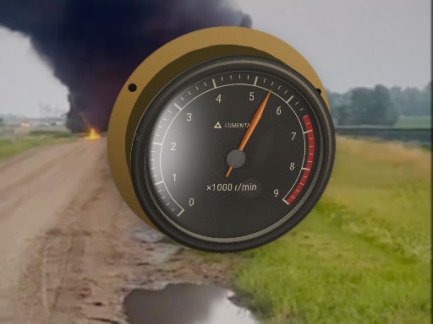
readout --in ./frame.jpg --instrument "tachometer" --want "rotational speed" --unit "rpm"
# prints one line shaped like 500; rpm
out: 5400; rpm
